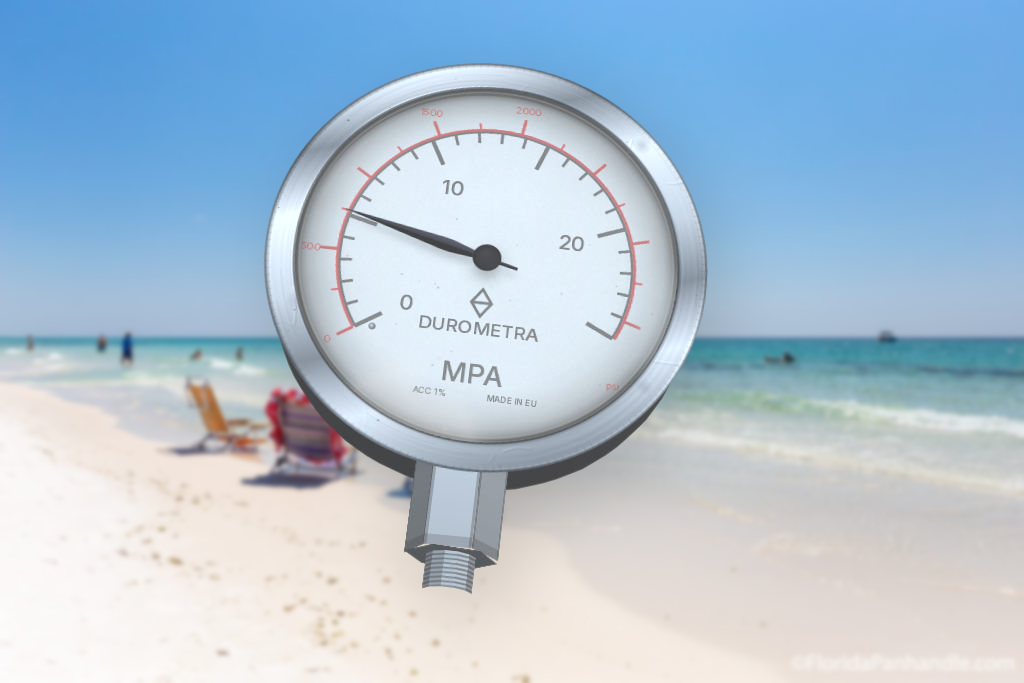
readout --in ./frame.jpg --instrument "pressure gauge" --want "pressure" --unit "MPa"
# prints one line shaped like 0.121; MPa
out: 5; MPa
